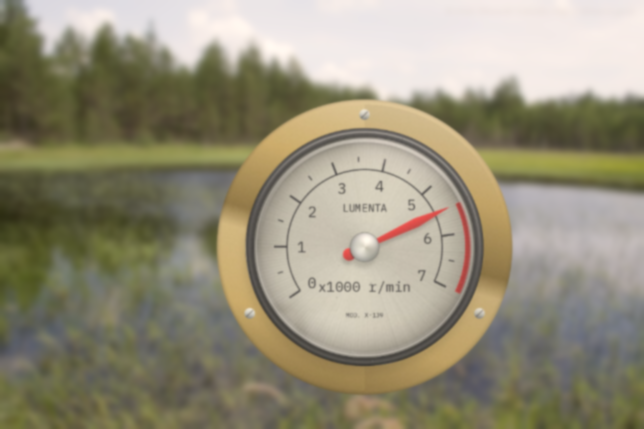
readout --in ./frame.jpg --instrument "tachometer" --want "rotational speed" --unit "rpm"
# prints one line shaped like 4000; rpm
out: 5500; rpm
